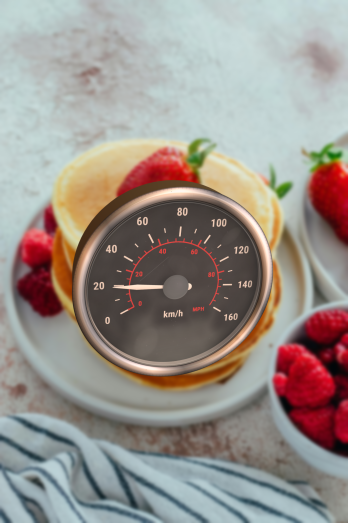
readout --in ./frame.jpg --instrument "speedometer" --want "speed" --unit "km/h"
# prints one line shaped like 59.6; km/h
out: 20; km/h
